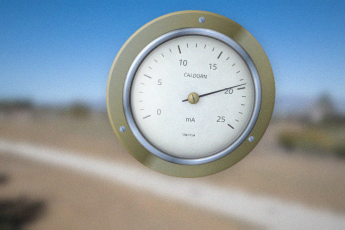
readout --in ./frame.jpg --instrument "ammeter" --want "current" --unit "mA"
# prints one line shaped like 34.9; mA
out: 19.5; mA
